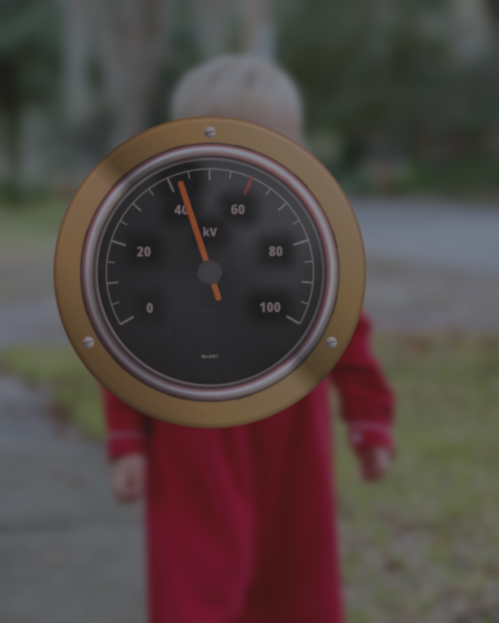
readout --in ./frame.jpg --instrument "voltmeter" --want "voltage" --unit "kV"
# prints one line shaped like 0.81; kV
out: 42.5; kV
